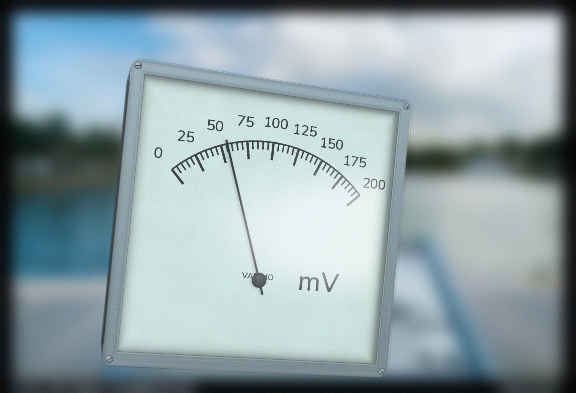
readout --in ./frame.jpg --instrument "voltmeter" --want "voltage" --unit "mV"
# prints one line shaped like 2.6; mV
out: 55; mV
